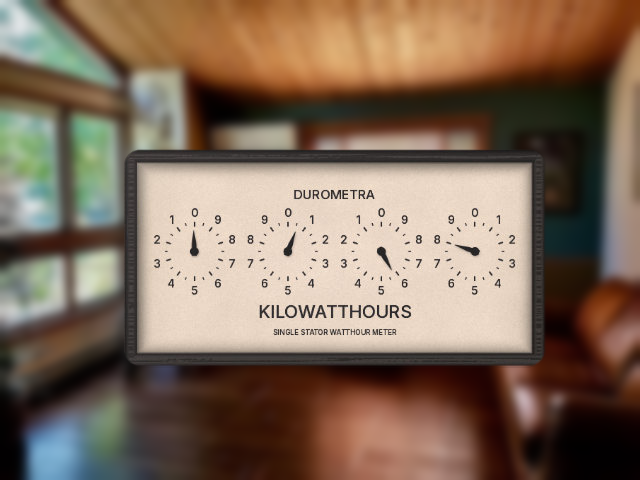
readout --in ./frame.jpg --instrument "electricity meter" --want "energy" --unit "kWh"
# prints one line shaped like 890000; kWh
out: 58; kWh
